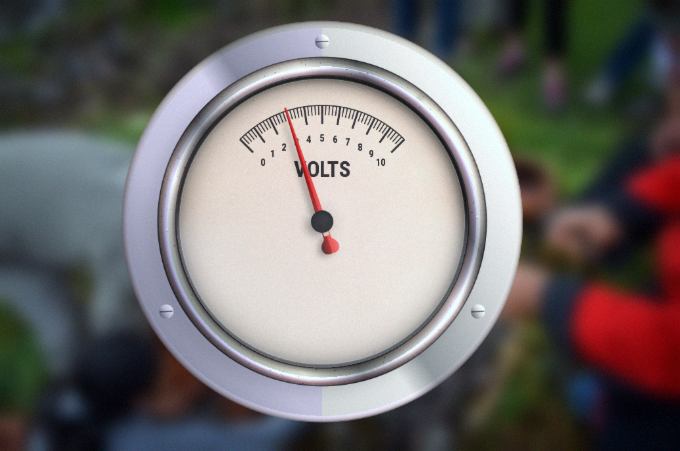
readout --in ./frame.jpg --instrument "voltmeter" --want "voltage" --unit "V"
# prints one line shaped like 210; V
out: 3; V
